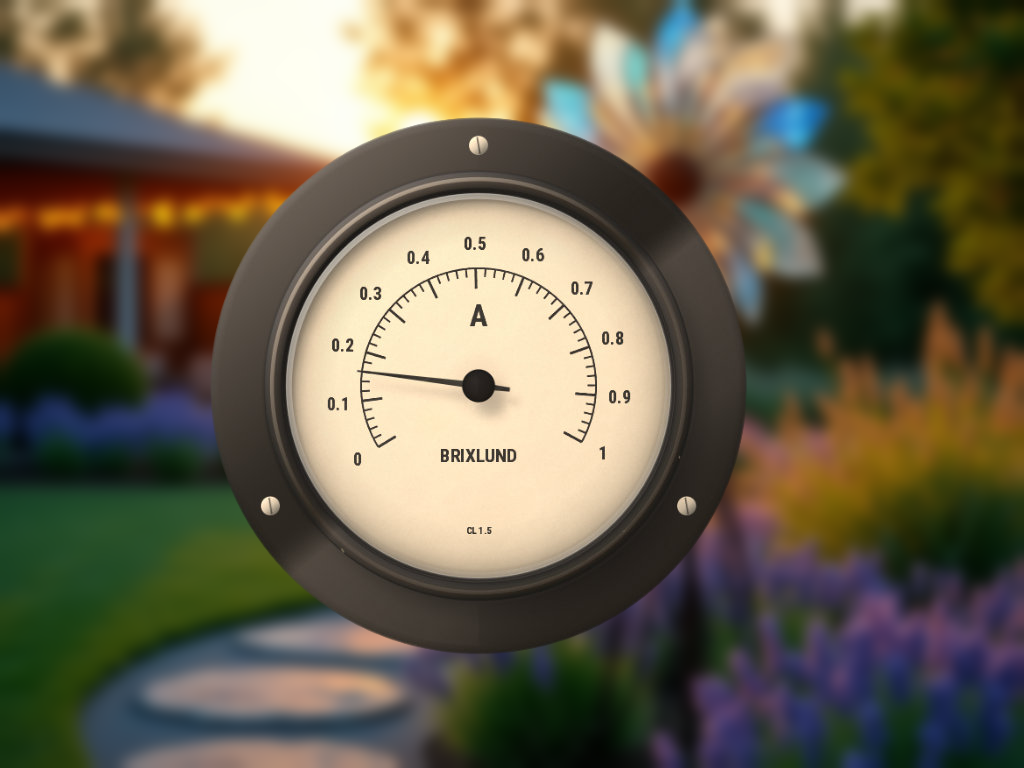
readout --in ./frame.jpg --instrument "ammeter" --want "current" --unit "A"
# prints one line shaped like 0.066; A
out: 0.16; A
